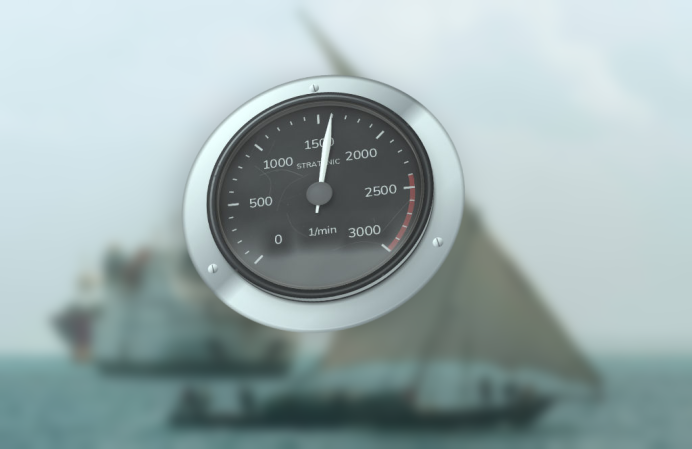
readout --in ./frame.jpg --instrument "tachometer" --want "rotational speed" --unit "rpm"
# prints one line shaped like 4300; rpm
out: 1600; rpm
